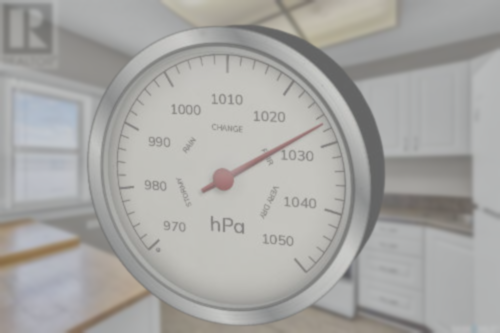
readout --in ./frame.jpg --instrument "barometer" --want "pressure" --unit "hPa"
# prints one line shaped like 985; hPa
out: 1027; hPa
